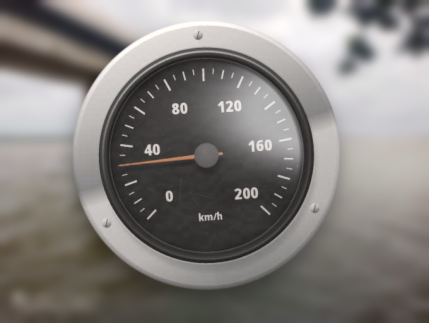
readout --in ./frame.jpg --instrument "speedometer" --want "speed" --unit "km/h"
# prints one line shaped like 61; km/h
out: 30; km/h
